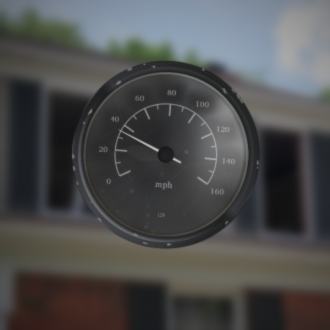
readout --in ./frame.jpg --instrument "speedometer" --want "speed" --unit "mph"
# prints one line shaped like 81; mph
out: 35; mph
